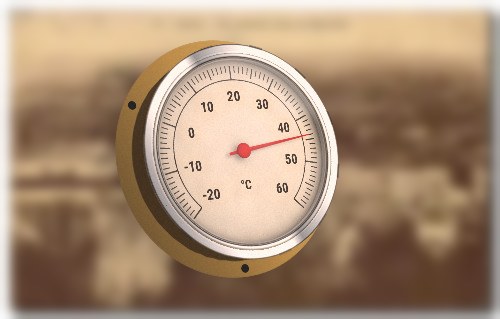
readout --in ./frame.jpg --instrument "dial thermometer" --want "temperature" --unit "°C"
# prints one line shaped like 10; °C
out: 44; °C
